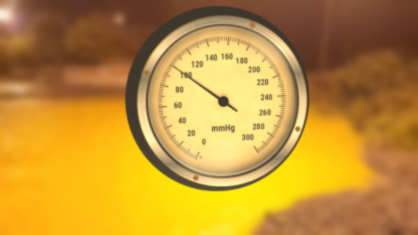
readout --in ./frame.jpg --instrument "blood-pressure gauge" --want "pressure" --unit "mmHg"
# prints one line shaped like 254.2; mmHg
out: 100; mmHg
